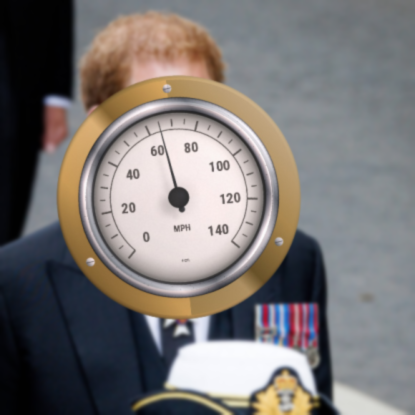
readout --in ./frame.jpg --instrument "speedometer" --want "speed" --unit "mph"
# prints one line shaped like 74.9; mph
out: 65; mph
